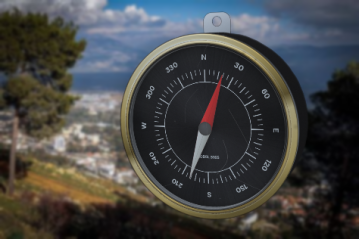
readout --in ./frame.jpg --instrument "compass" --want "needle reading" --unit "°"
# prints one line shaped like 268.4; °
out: 20; °
